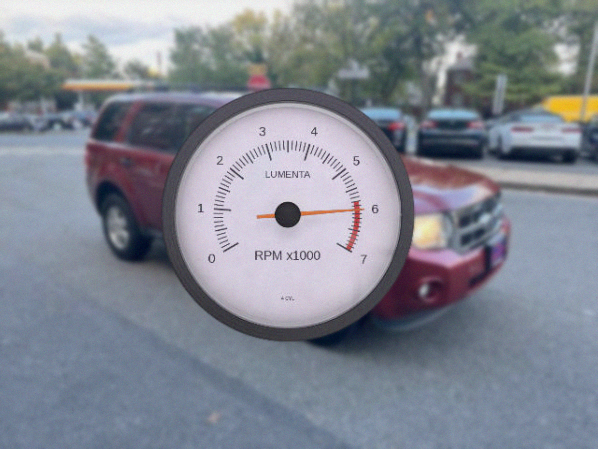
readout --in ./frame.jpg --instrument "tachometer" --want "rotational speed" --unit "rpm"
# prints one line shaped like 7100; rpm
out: 6000; rpm
